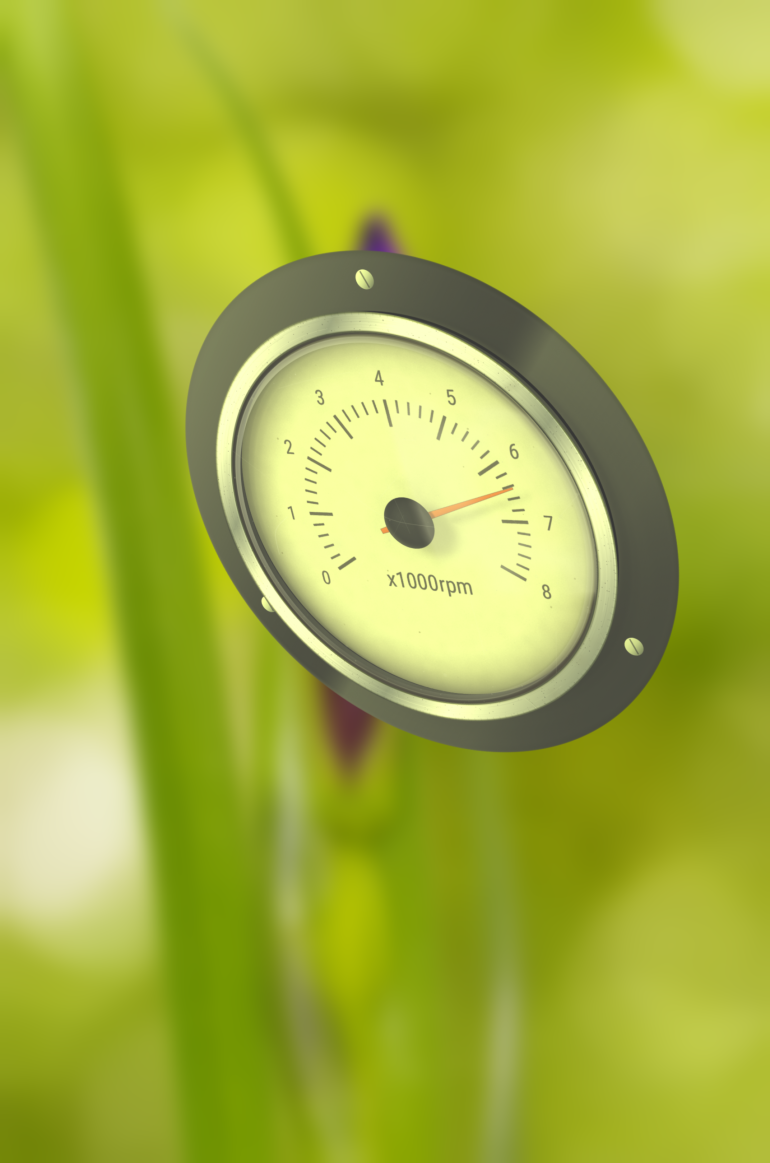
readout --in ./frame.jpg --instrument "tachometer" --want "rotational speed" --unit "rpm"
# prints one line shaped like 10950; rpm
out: 6400; rpm
